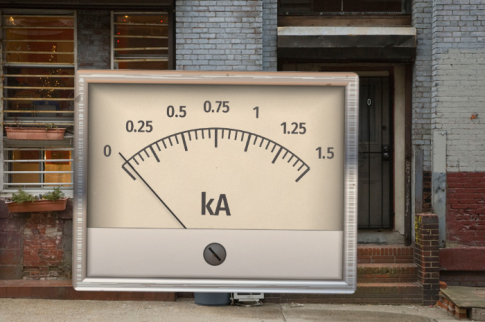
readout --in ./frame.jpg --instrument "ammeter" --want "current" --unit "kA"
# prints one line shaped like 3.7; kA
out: 0.05; kA
